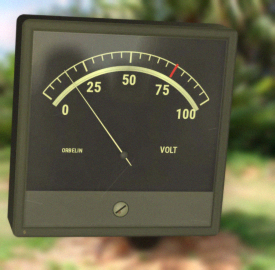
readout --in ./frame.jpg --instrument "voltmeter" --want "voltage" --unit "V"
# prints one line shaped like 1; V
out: 15; V
